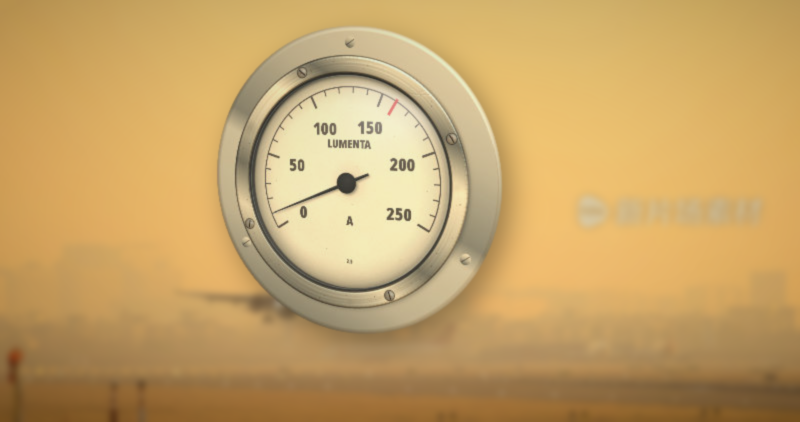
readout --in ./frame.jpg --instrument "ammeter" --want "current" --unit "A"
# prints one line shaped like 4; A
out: 10; A
